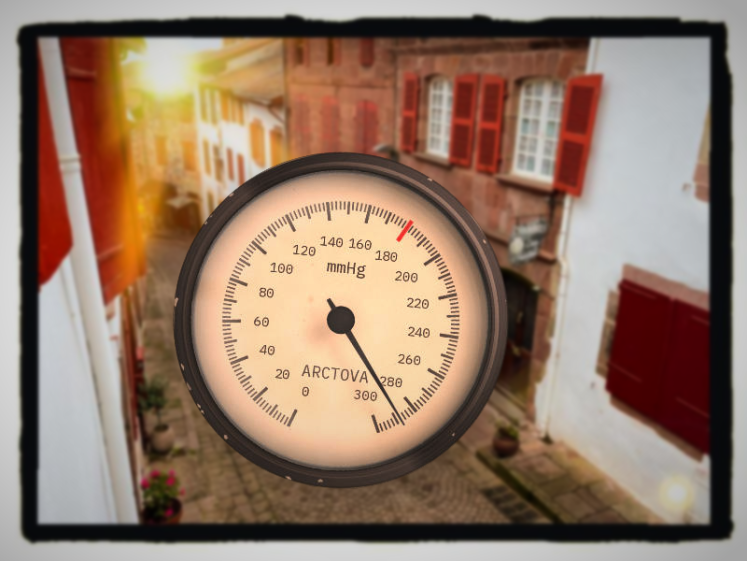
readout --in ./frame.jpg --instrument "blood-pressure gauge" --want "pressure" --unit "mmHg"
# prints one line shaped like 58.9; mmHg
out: 288; mmHg
